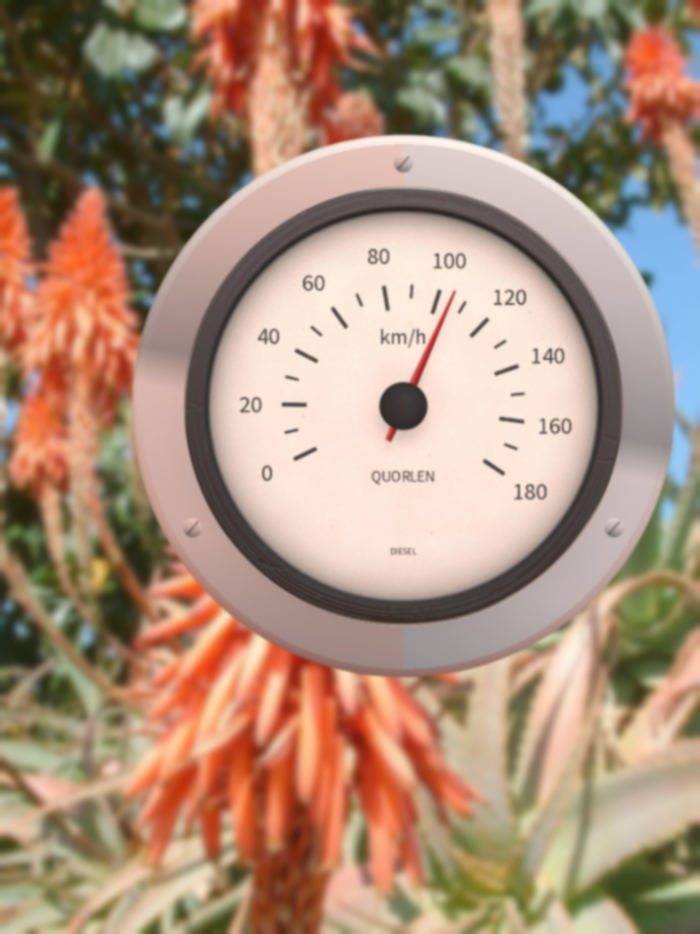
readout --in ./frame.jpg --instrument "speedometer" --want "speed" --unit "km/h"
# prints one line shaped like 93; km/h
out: 105; km/h
